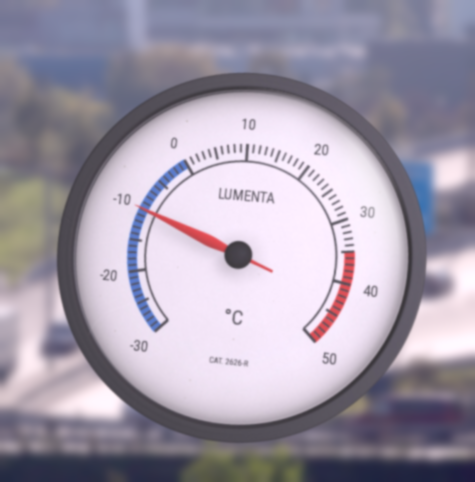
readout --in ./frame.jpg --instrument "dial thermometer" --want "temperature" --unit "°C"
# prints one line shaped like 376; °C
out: -10; °C
